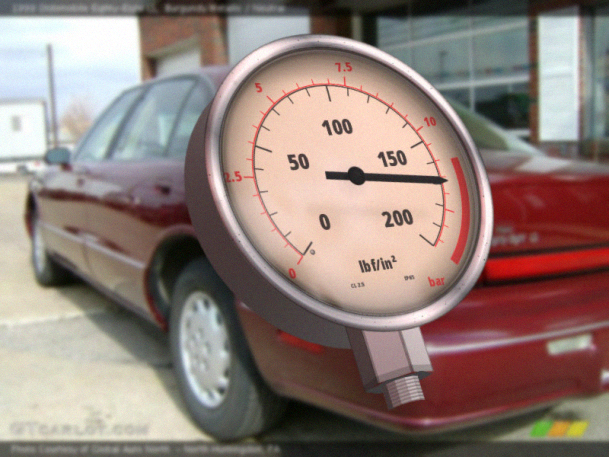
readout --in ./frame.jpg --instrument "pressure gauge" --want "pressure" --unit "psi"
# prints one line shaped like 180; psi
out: 170; psi
